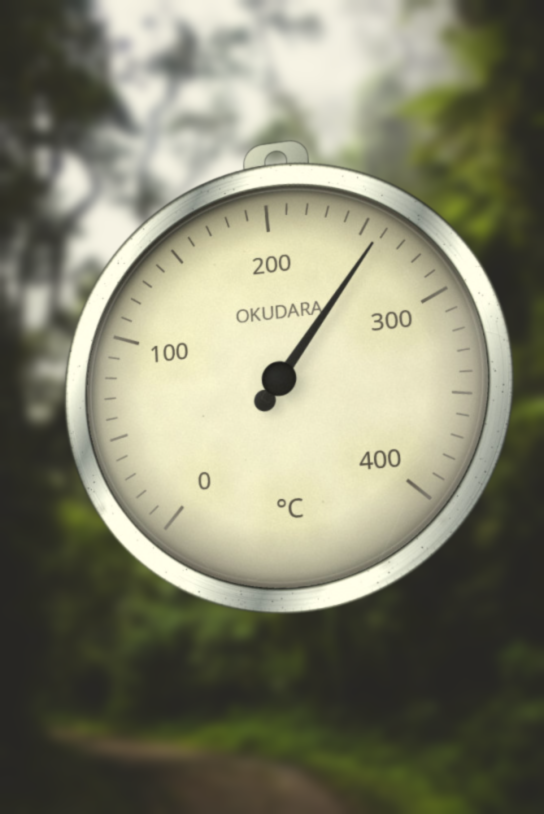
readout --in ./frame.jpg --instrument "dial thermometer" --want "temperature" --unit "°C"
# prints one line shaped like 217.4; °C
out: 260; °C
